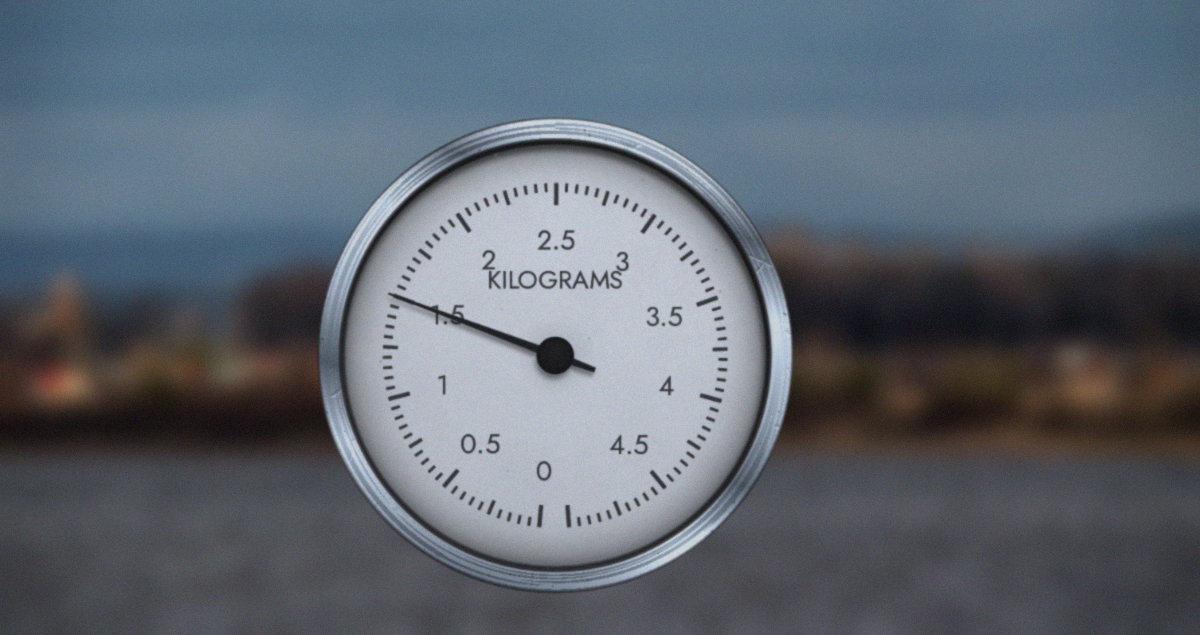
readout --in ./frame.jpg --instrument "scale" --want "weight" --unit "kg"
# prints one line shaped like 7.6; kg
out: 1.5; kg
